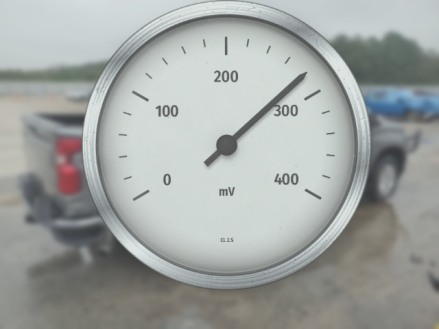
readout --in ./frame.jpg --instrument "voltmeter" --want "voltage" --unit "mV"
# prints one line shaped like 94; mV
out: 280; mV
